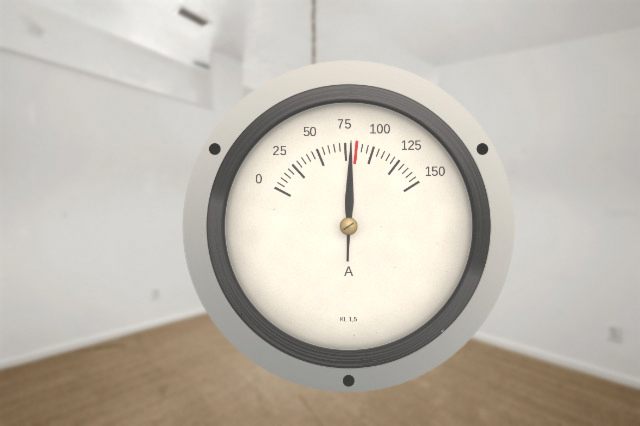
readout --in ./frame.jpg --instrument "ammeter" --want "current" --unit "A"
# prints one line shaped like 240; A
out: 80; A
